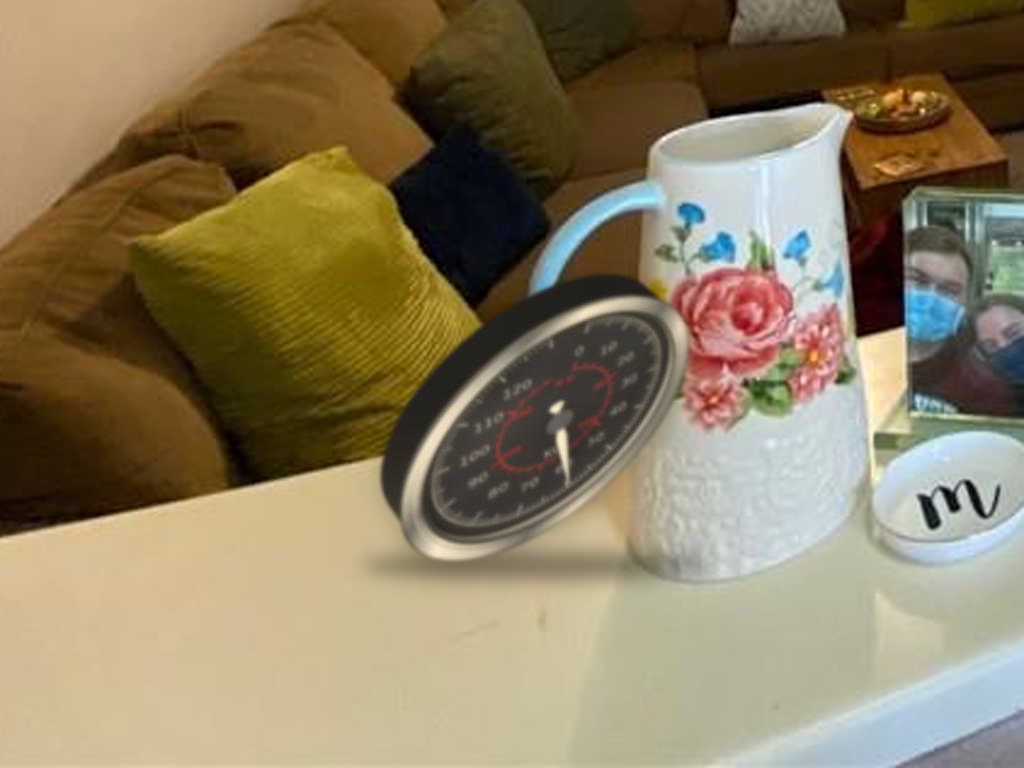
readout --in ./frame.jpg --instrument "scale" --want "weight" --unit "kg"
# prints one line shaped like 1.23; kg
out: 60; kg
